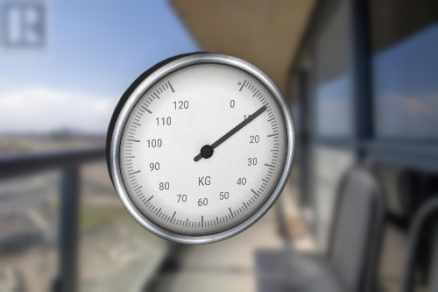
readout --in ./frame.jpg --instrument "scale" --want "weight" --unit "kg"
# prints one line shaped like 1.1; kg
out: 10; kg
